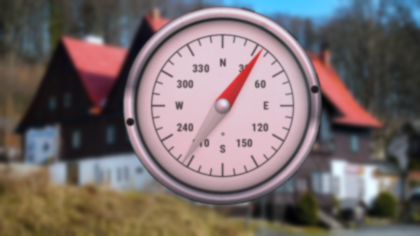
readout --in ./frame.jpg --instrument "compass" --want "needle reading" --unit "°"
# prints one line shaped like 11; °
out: 35; °
